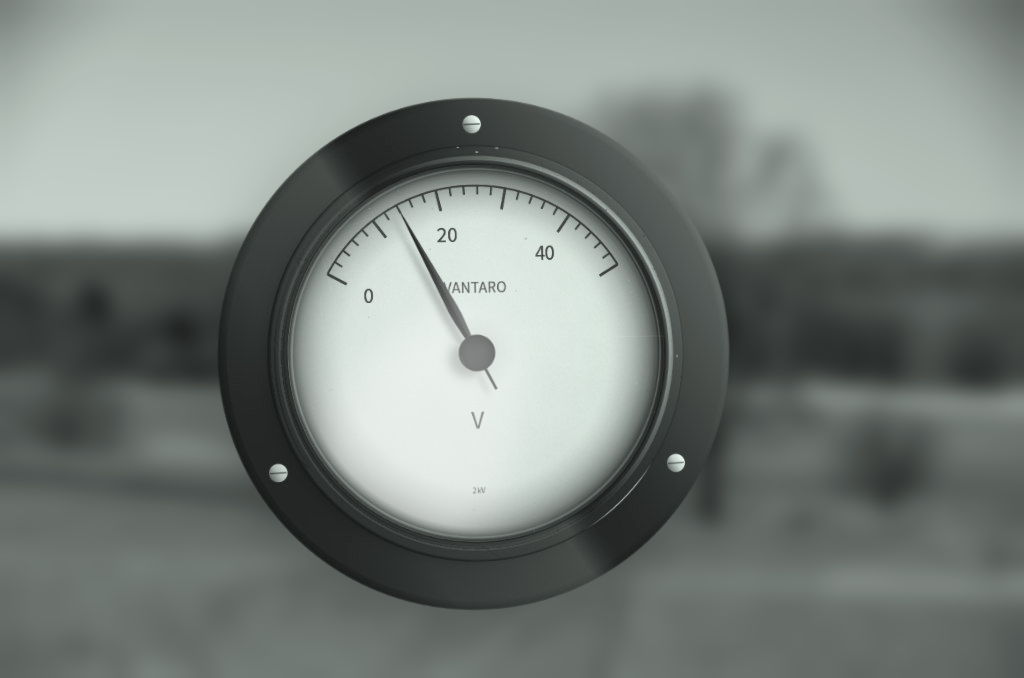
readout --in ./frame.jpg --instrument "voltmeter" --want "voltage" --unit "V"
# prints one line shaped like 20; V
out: 14; V
